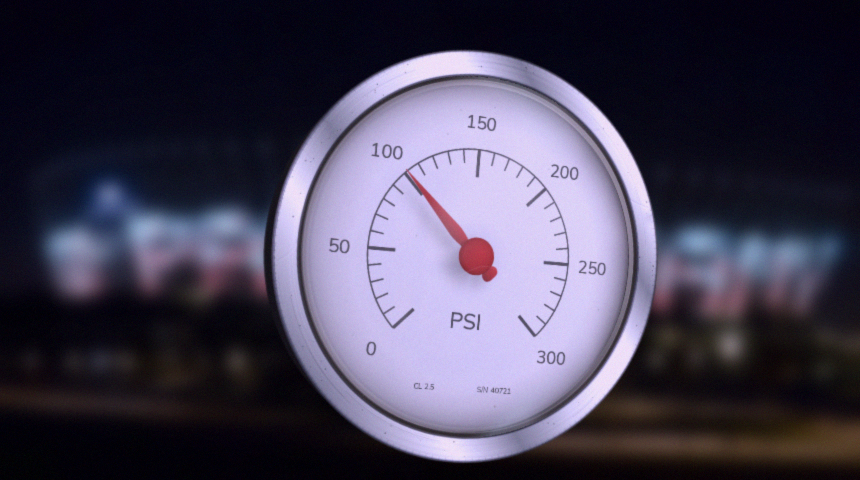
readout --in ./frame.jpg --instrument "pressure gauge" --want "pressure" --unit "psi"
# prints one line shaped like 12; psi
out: 100; psi
